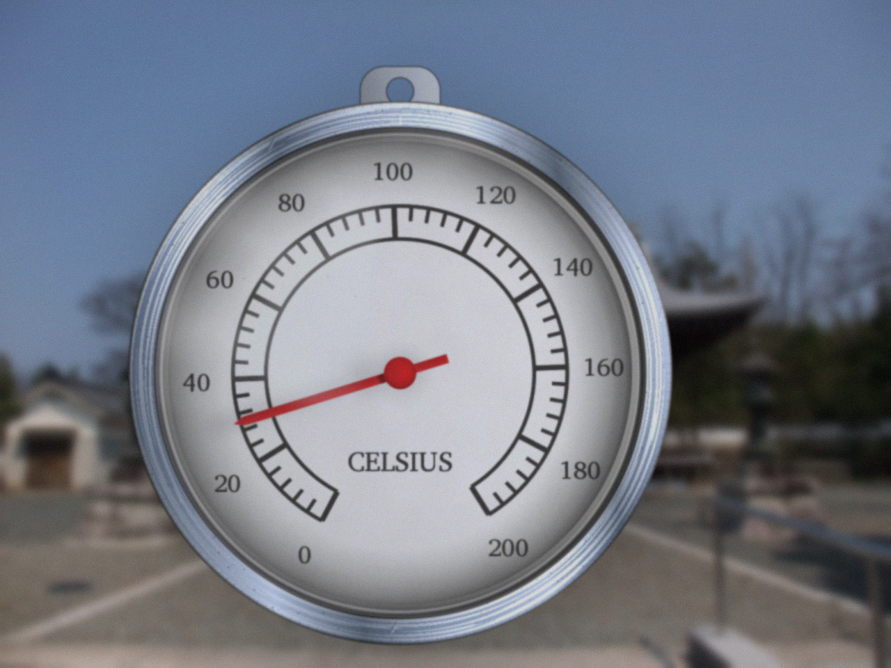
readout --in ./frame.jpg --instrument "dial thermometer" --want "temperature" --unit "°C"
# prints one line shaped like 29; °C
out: 30; °C
